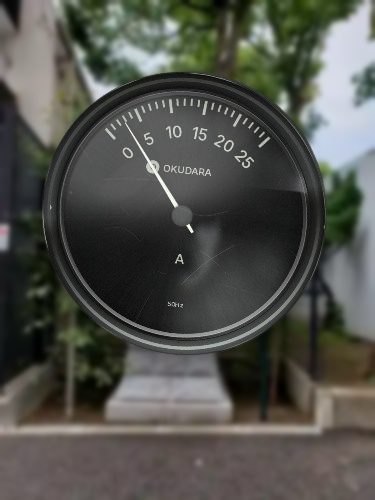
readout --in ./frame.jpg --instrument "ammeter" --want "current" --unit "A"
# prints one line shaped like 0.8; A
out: 3; A
